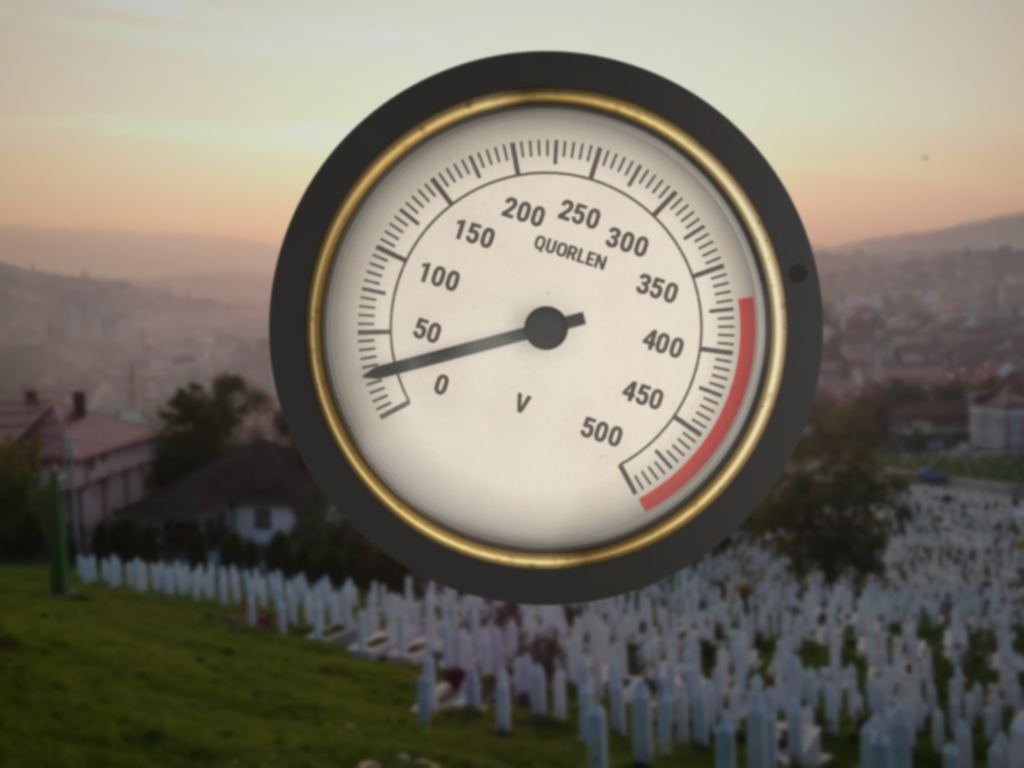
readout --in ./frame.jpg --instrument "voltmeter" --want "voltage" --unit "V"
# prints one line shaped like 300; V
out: 25; V
